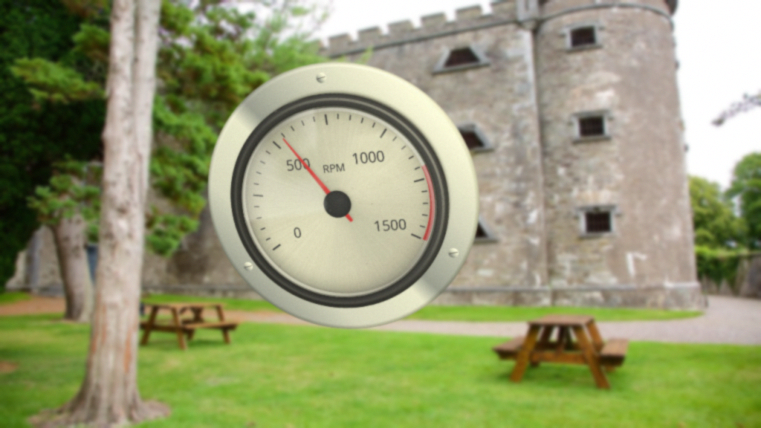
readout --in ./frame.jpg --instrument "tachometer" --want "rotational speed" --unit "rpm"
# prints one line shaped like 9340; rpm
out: 550; rpm
